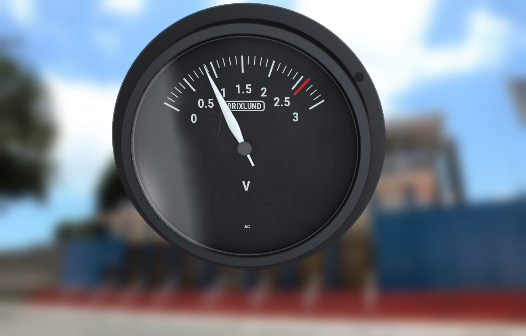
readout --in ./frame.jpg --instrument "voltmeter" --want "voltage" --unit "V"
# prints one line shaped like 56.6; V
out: 0.9; V
